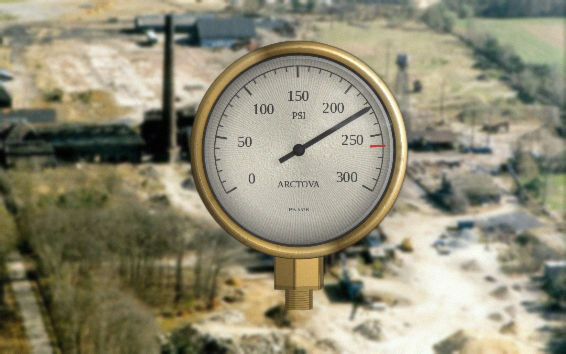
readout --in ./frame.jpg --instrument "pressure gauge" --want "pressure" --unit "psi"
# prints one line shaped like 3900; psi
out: 225; psi
